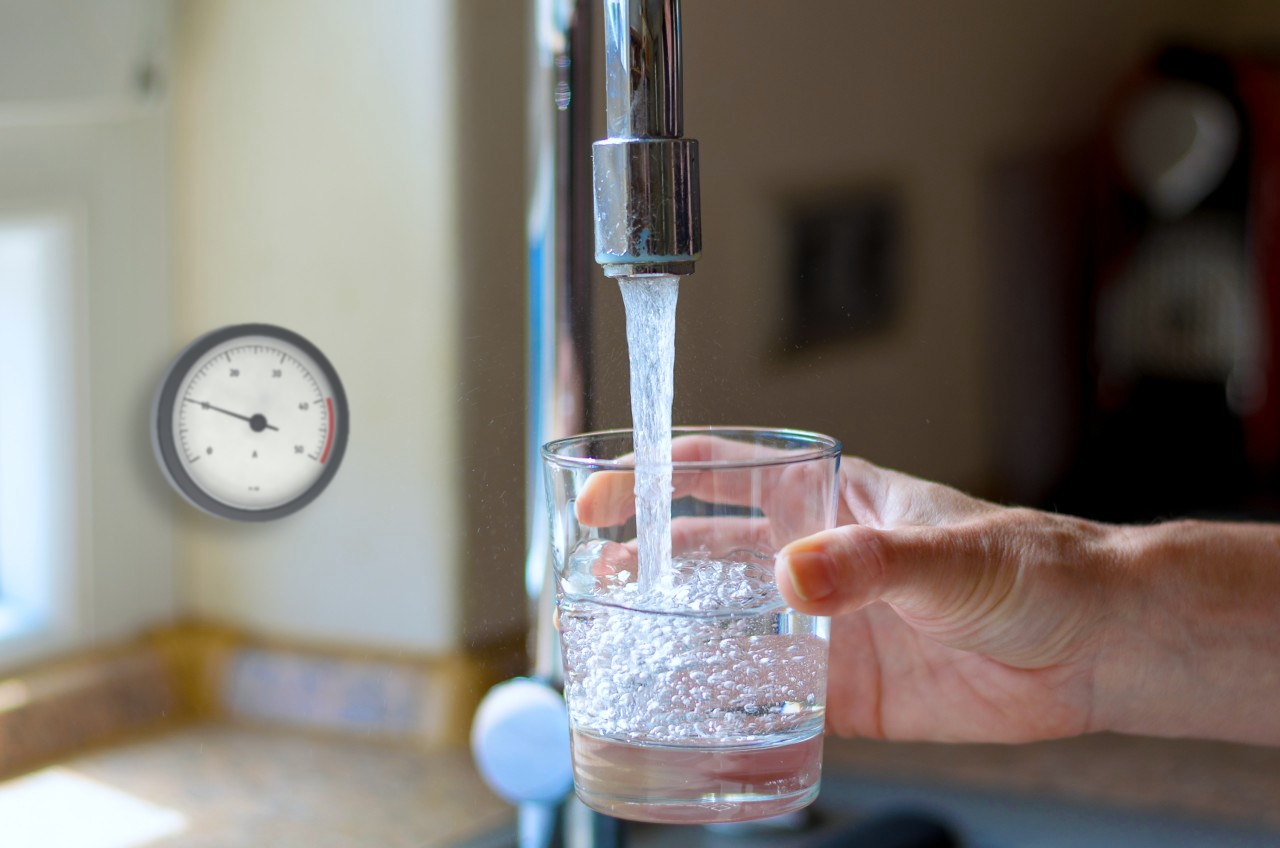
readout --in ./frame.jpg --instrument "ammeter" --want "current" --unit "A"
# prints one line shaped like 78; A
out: 10; A
